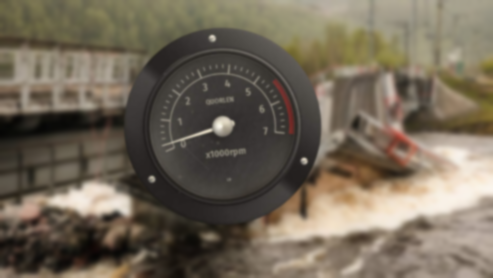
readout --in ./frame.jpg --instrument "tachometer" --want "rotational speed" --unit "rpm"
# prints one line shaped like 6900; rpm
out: 200; rpm
